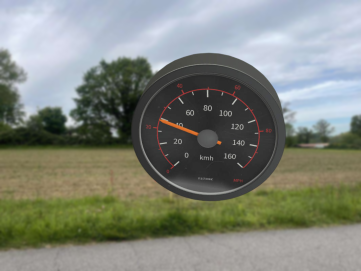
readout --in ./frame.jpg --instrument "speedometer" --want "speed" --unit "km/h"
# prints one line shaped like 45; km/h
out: 40; km/h
